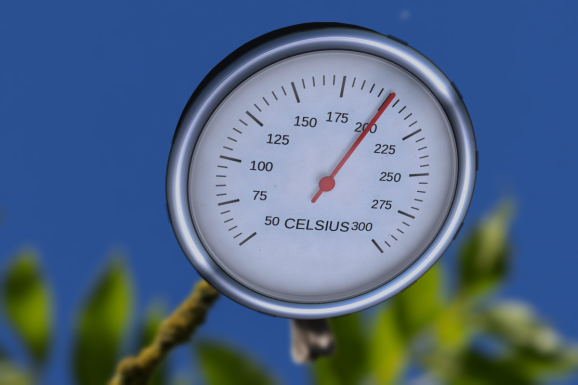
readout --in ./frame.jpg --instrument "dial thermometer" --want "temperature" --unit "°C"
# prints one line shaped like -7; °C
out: 200; °C
